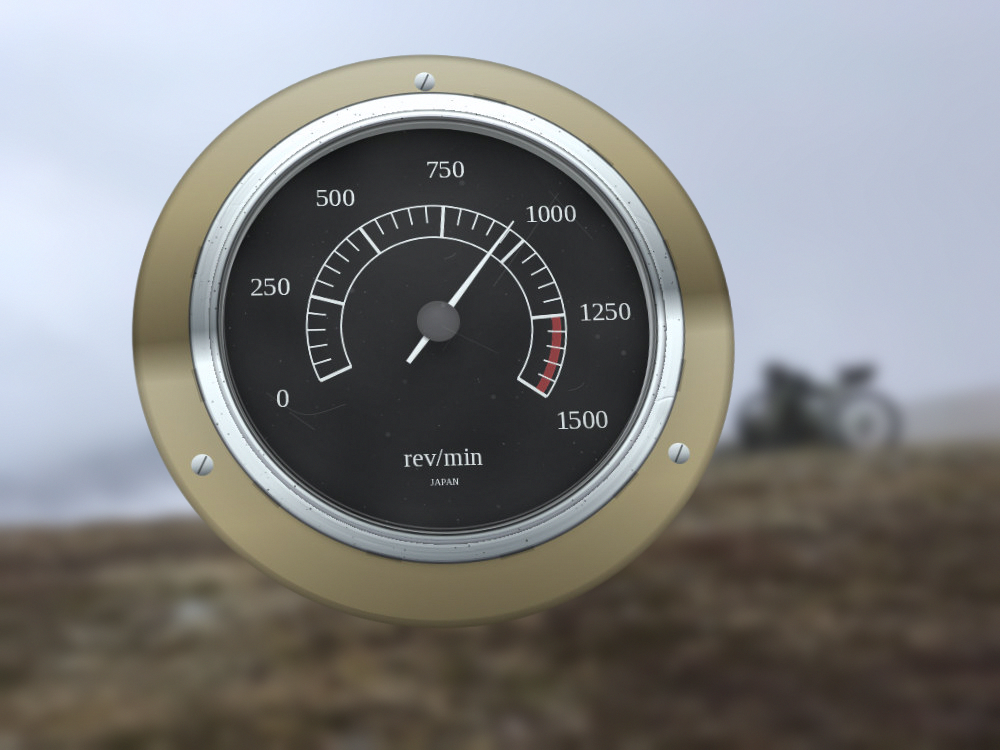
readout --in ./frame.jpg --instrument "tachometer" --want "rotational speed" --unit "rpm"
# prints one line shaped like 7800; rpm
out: 950; rpm
